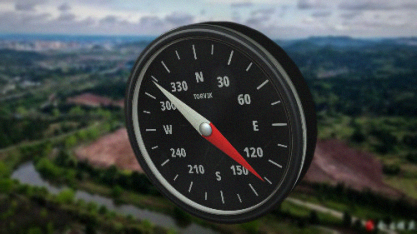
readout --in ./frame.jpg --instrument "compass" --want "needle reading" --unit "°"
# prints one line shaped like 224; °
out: 135; °
